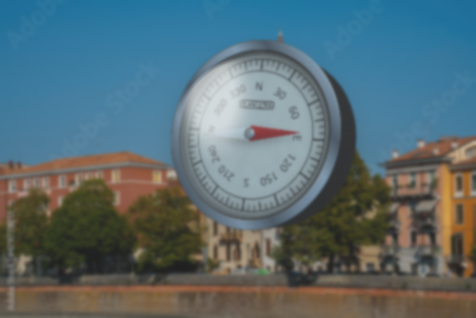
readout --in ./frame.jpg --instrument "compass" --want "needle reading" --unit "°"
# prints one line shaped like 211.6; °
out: 85; °
